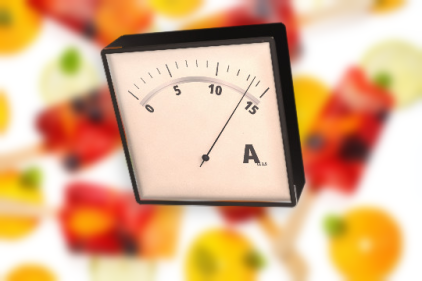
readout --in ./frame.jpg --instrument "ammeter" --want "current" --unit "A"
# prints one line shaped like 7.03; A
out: 13.5; A
